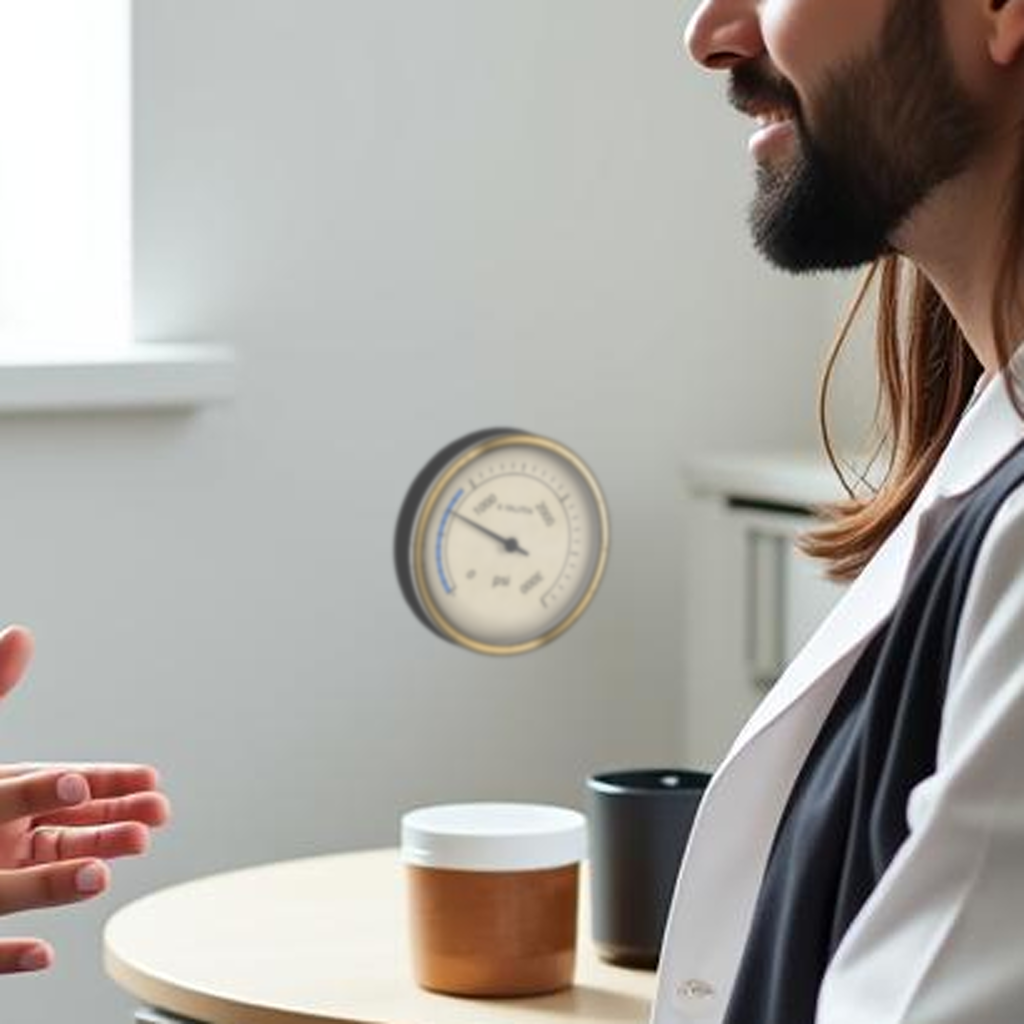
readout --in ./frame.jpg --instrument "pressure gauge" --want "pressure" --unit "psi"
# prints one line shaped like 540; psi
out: 700; psi
